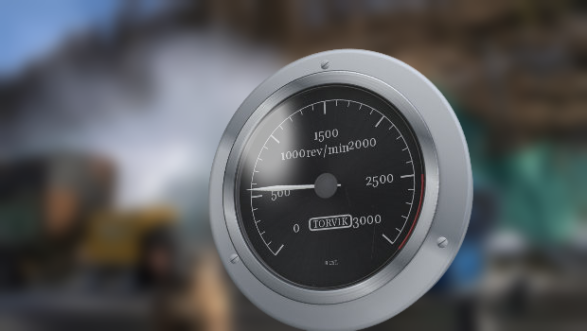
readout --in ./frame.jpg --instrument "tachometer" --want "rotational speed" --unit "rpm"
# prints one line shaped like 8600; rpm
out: 550; rpm
